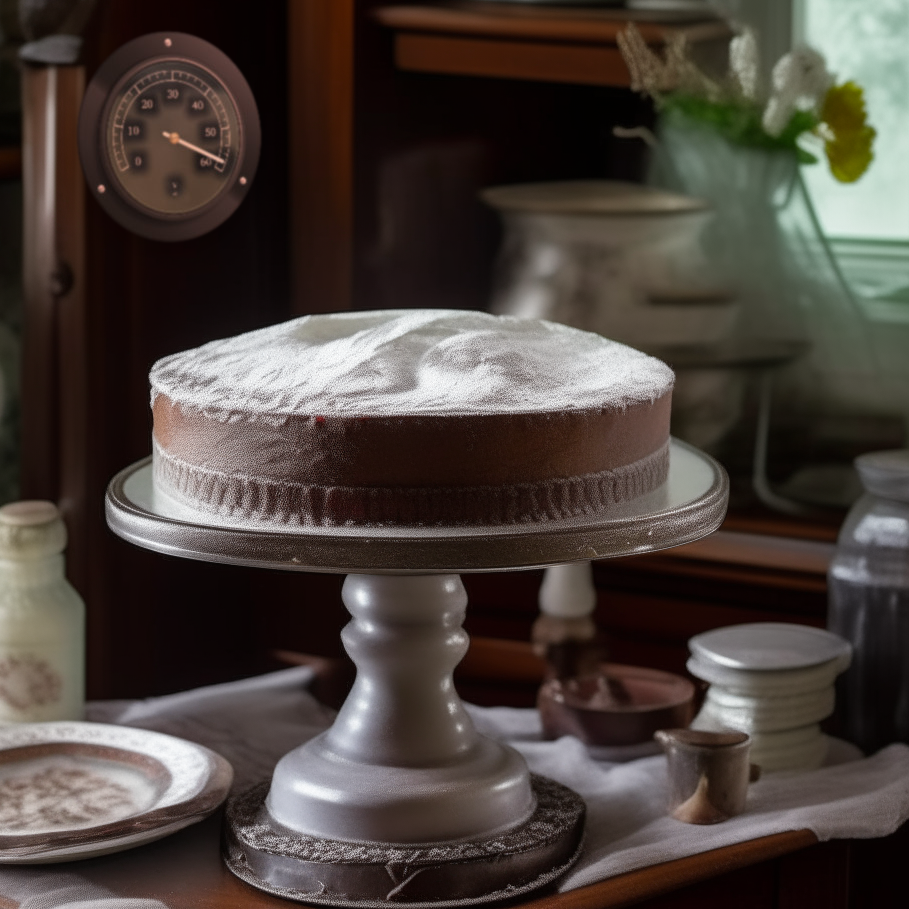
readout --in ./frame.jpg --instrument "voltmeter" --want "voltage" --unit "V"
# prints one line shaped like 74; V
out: 58; V
